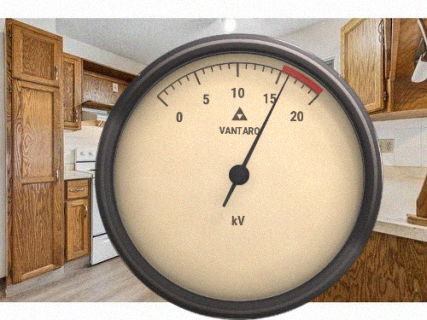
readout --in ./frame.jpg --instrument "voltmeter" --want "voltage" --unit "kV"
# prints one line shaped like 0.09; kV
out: 16; kV
